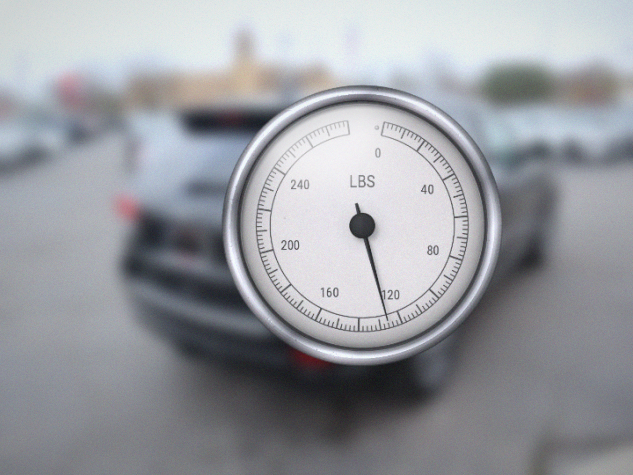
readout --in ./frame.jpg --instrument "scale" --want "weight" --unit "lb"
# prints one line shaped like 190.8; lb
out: 126; lb
